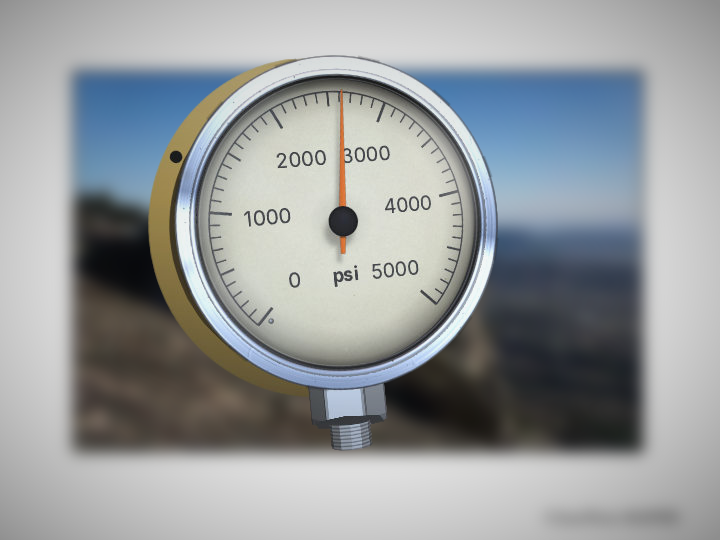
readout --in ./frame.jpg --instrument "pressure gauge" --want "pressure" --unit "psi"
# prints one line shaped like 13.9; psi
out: 2600; psi
